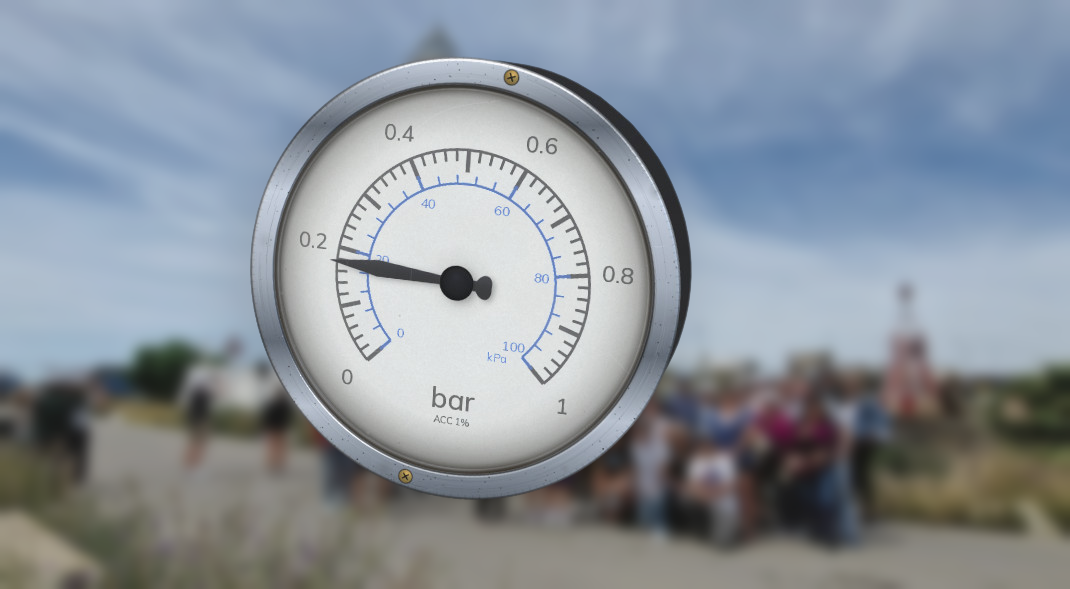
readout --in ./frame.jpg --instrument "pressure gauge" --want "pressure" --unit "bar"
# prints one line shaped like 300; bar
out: 0.18; bar
